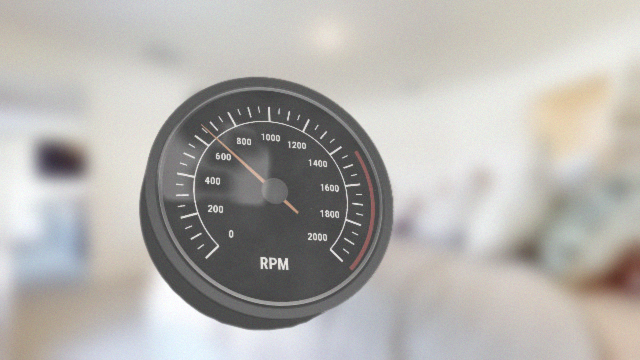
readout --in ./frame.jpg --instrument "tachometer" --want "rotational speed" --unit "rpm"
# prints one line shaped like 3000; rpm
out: 650; rpm
